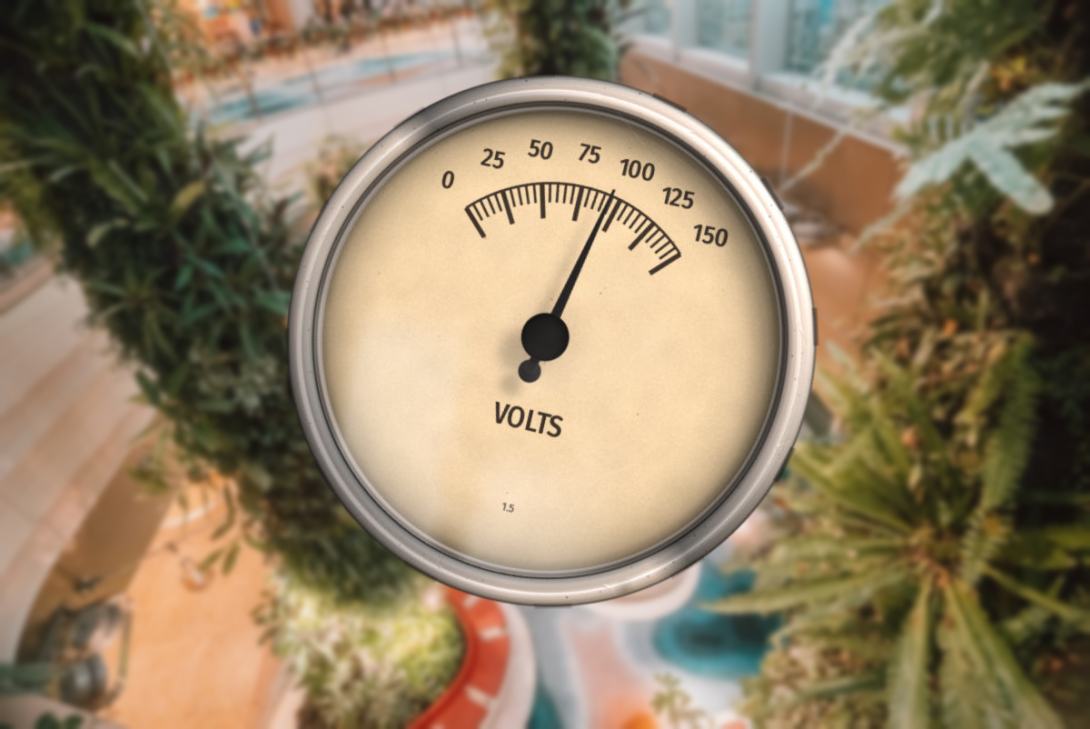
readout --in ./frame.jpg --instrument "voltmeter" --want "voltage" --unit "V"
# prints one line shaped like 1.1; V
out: 95; V
